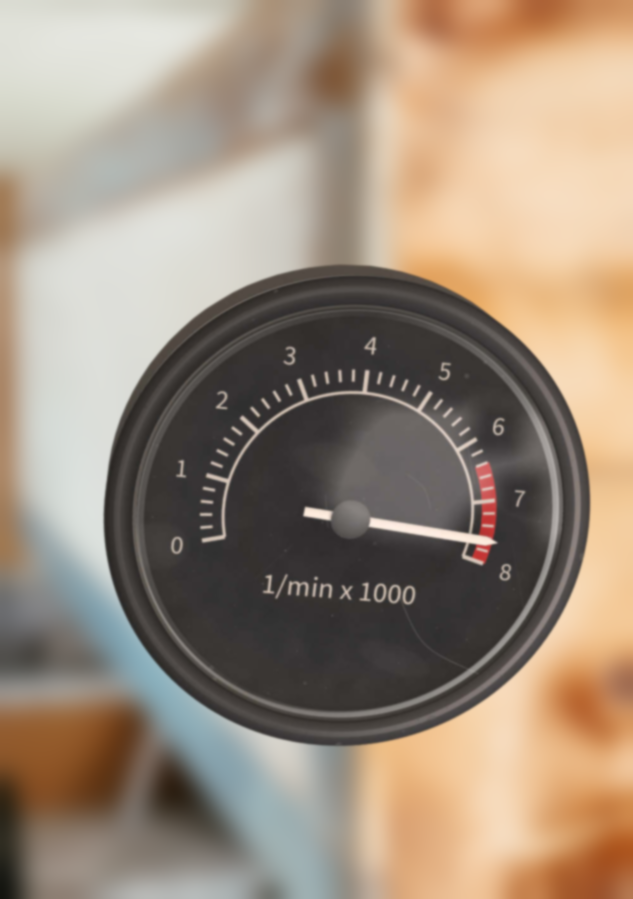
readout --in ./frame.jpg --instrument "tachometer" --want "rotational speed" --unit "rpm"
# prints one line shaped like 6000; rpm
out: 7600; rpm
